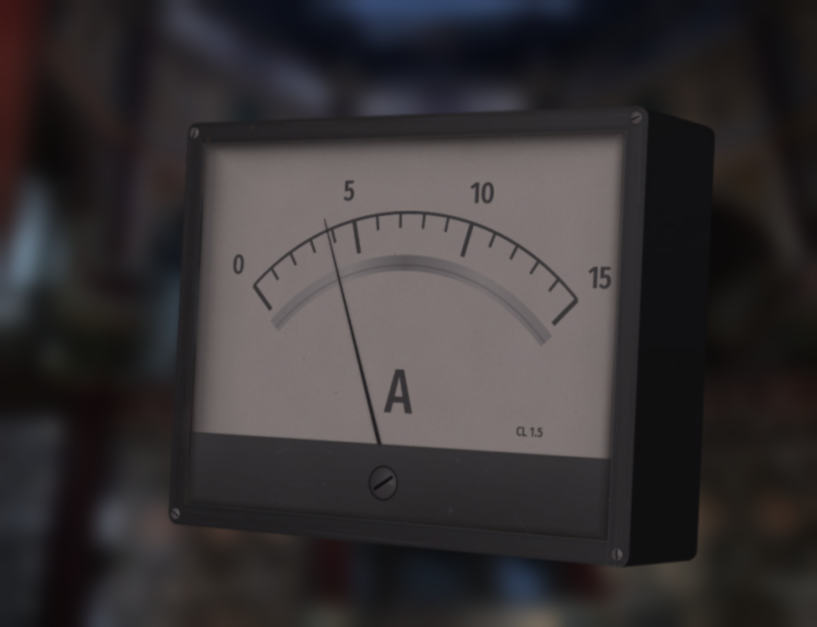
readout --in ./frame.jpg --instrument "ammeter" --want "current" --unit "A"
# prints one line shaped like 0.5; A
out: 4; A
